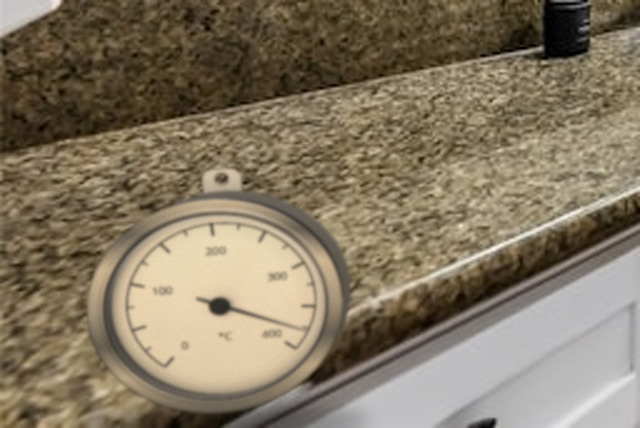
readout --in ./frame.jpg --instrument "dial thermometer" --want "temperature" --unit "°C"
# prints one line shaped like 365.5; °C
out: 375; °C
